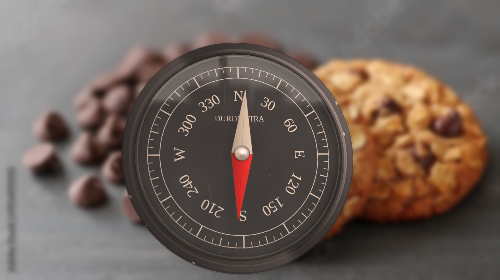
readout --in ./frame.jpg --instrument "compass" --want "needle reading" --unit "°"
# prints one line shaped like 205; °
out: 185; °
